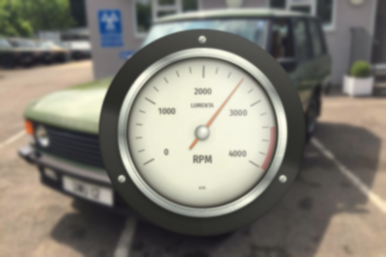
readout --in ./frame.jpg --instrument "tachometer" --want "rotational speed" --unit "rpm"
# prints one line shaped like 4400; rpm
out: 2600; rpm
